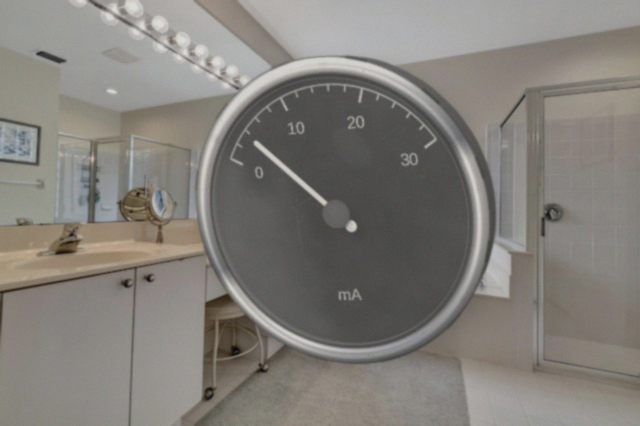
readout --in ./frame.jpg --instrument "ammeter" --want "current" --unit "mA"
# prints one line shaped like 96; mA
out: 4; mA
